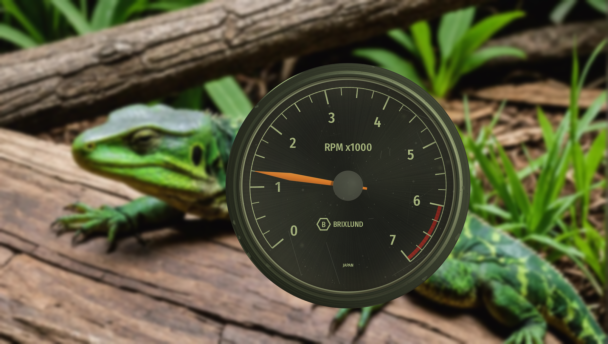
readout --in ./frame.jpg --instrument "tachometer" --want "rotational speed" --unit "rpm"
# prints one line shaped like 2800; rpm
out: 1250; rpm
